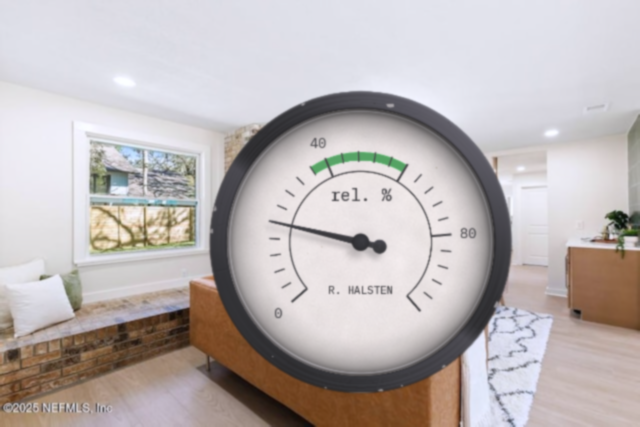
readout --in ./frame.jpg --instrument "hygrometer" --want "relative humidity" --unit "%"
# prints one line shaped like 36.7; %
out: 20; %
